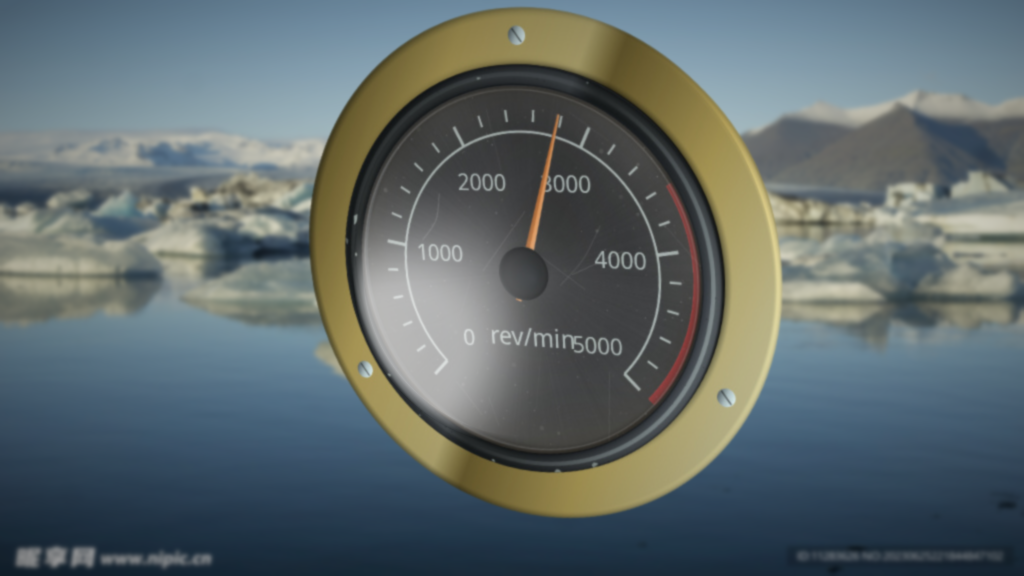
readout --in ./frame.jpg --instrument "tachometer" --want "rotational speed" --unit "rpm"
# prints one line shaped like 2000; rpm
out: 2800; rpm
